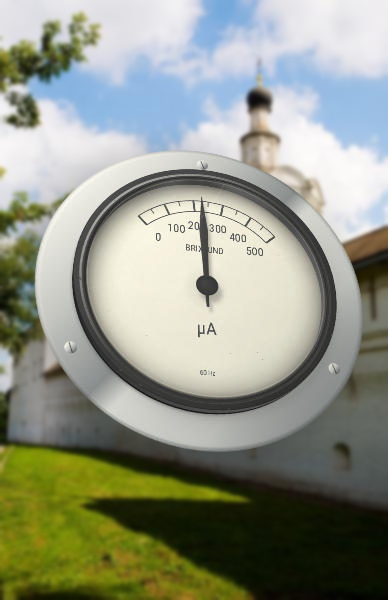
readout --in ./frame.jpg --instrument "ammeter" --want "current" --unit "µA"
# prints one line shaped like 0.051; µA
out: 225; µA
